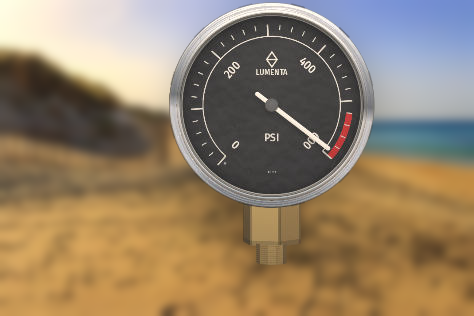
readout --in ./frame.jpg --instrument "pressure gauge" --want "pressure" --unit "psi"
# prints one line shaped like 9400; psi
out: 590; psi
